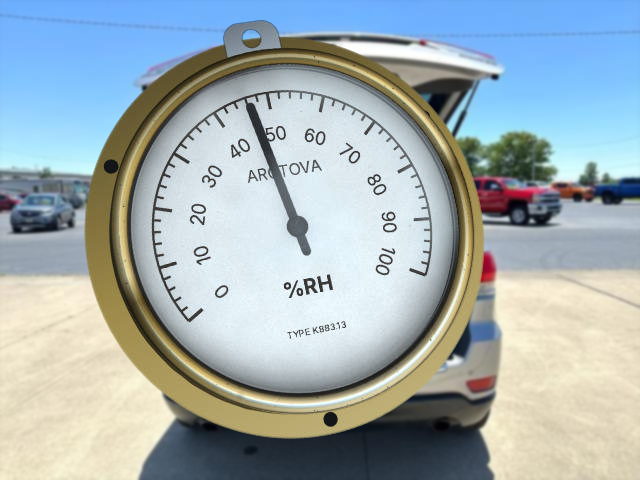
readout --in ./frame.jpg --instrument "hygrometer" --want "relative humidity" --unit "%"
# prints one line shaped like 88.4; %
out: 46; %
